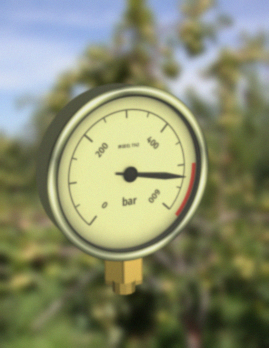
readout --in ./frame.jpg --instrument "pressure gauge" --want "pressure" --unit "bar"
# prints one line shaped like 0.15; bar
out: 525; bar
